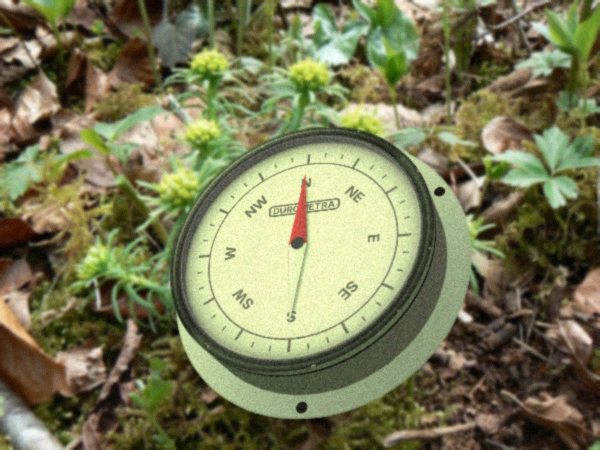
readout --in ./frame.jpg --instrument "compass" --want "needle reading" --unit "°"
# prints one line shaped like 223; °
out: 0; °
